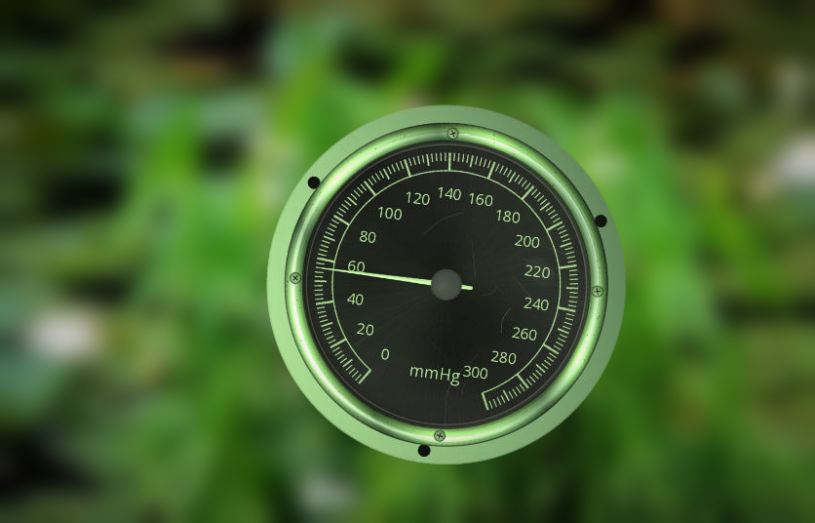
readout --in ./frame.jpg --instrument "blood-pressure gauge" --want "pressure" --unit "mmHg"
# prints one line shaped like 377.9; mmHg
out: 56; mmHg
